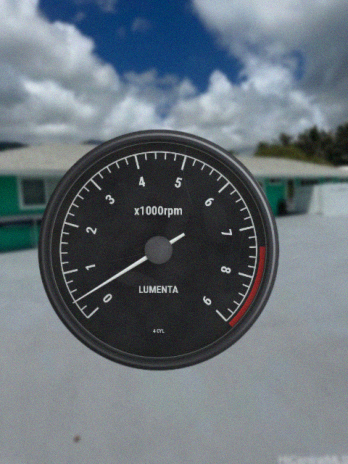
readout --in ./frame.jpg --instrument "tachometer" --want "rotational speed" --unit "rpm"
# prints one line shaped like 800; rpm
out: 400; rpm
